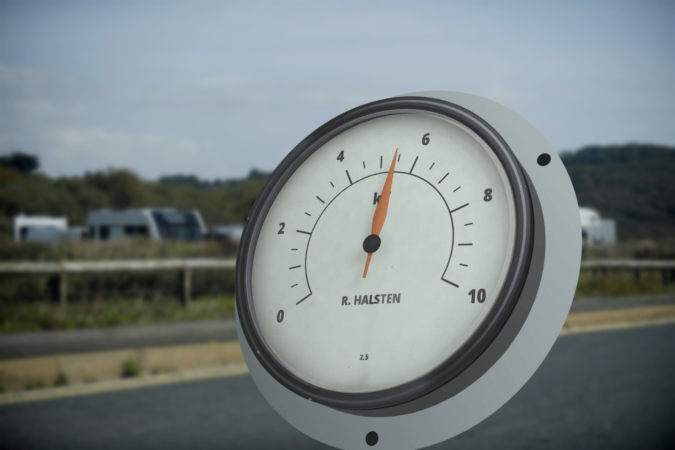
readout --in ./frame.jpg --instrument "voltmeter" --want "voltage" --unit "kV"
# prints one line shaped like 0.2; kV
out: 5.5; kV
